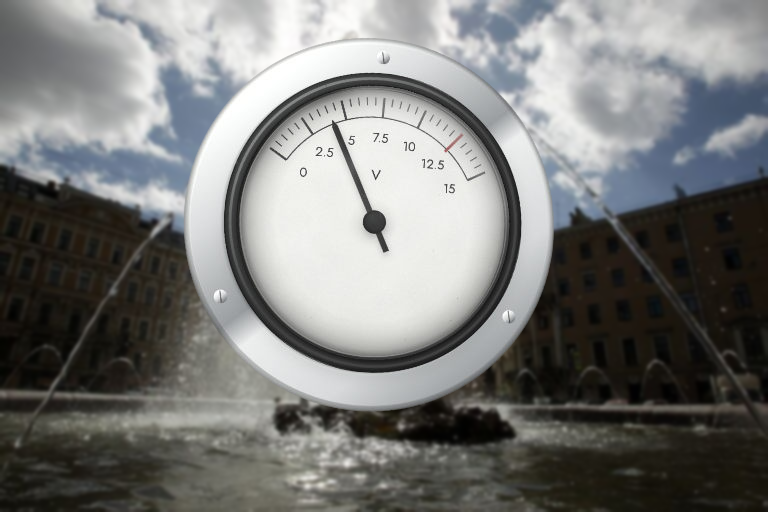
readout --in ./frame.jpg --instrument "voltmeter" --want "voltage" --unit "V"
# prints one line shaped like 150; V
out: 4; V
